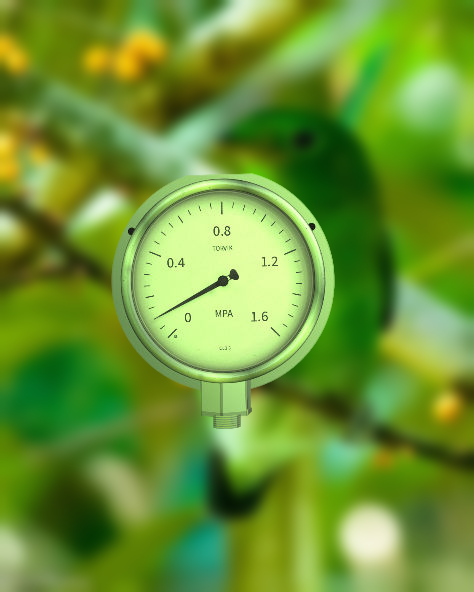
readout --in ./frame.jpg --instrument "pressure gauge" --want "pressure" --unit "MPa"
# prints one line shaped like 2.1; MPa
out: 0.1; MPa
